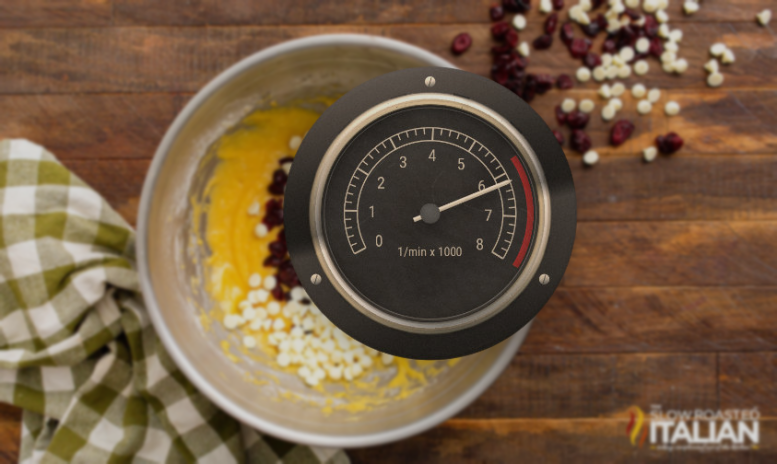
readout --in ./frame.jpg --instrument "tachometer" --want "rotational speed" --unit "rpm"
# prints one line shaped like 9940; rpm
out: 6200; rpm
